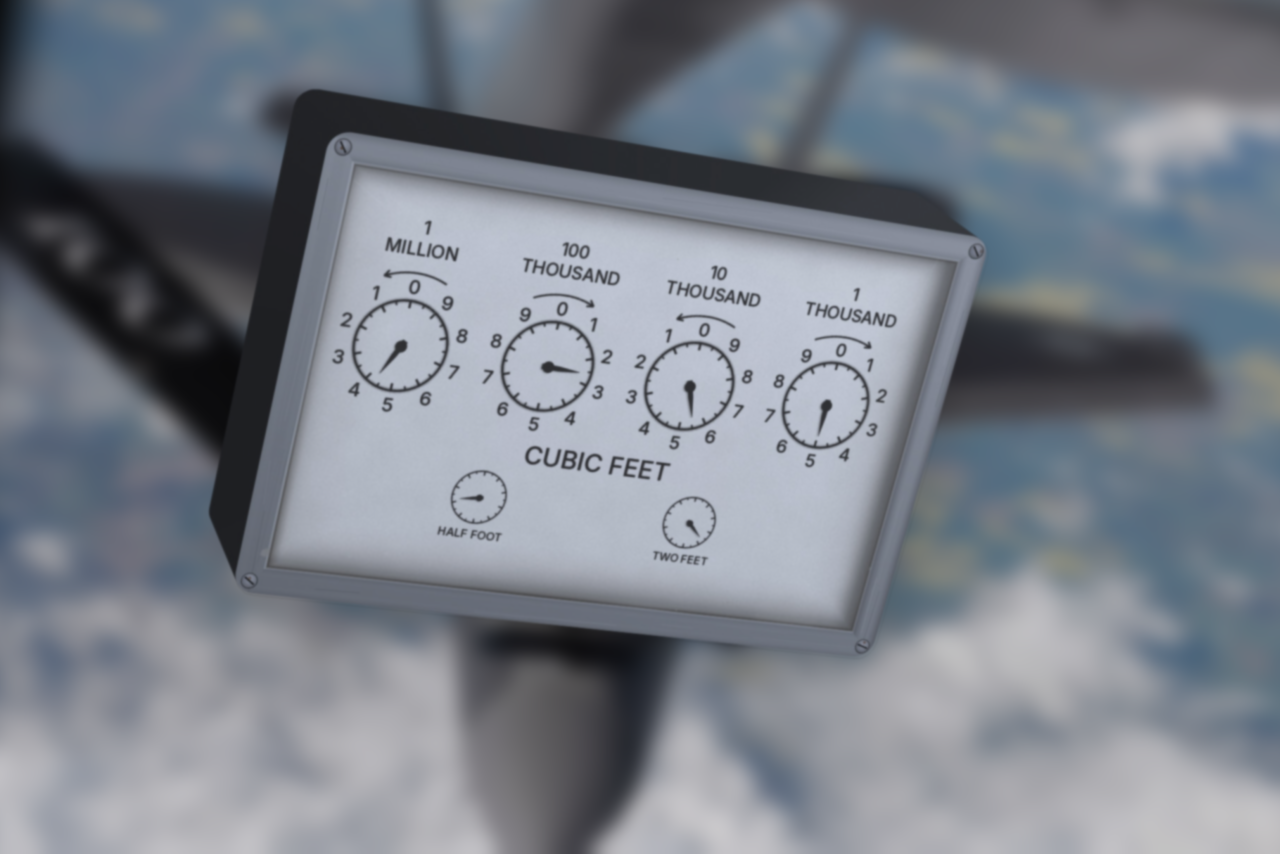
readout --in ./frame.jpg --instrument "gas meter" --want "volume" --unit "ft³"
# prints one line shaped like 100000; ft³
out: 425500; ft³
